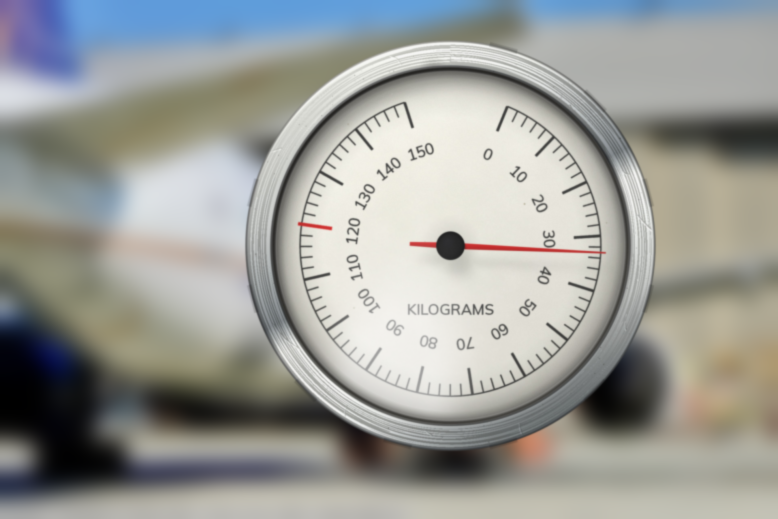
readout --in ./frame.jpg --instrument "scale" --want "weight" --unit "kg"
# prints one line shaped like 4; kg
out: 33; kg
